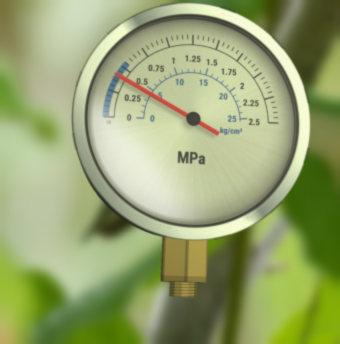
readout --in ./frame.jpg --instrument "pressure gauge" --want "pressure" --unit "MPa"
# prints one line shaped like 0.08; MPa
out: 0.4; MPa
